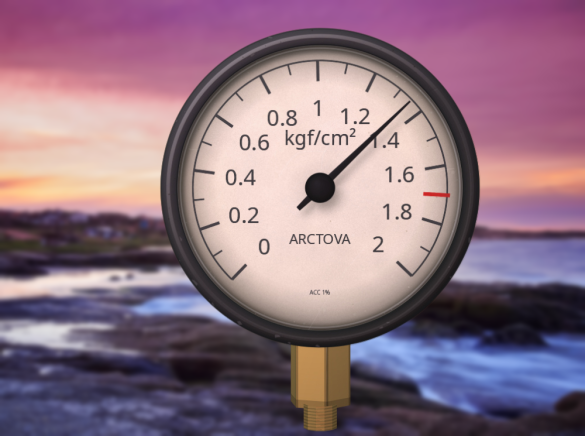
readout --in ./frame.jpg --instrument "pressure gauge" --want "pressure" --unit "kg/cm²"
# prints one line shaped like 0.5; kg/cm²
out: 1.35; kg/cm²
